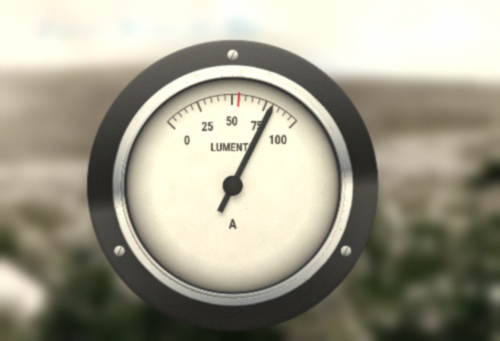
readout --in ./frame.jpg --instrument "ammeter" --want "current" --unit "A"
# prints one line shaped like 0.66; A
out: 80; A
